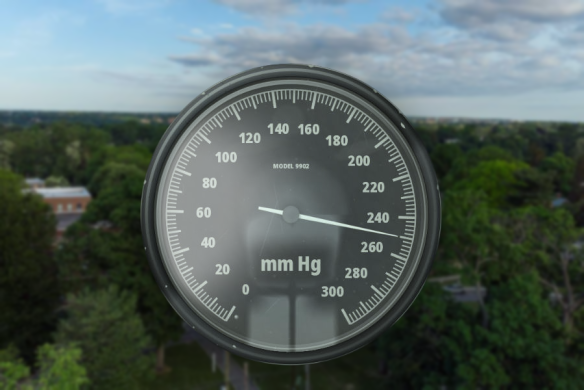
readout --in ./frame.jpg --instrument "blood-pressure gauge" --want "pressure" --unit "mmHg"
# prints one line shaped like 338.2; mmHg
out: 250; mmHg
